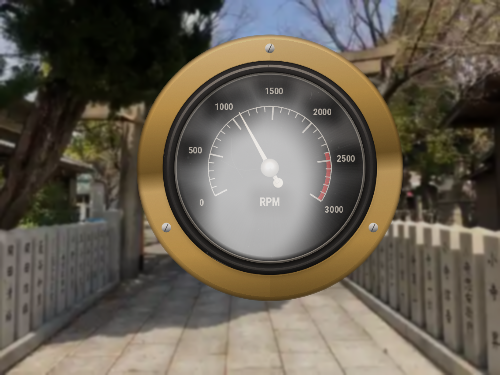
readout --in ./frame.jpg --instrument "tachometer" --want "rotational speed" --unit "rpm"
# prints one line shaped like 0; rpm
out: 1100; rpm
